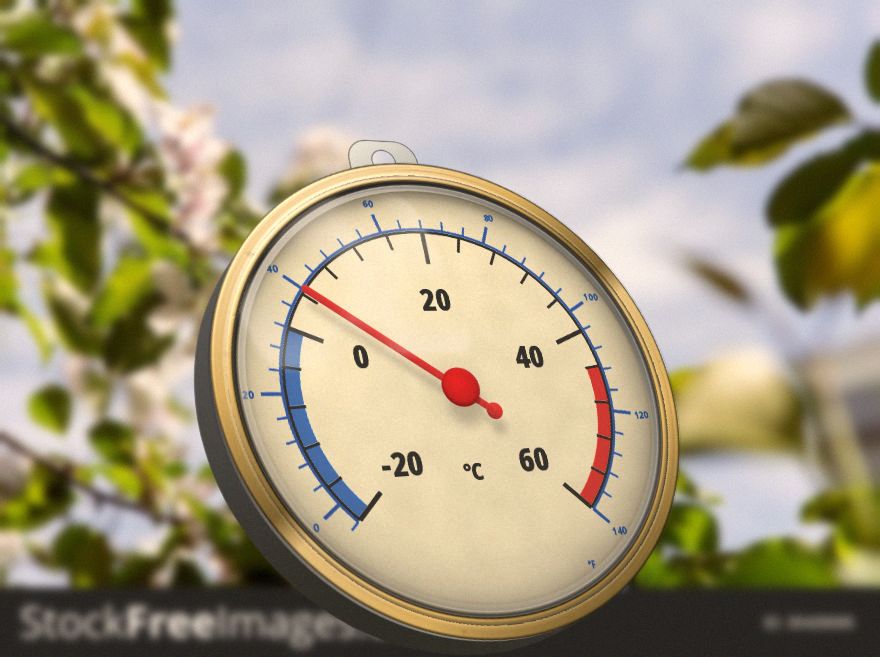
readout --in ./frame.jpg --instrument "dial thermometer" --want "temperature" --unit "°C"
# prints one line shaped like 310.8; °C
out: 4; °C
